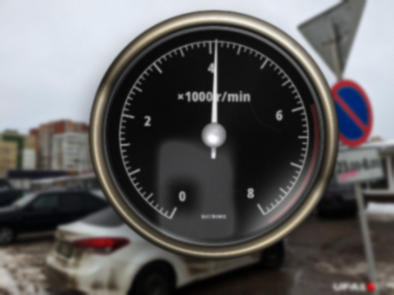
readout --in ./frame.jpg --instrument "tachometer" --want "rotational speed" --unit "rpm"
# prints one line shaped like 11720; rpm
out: 4100; rpm
